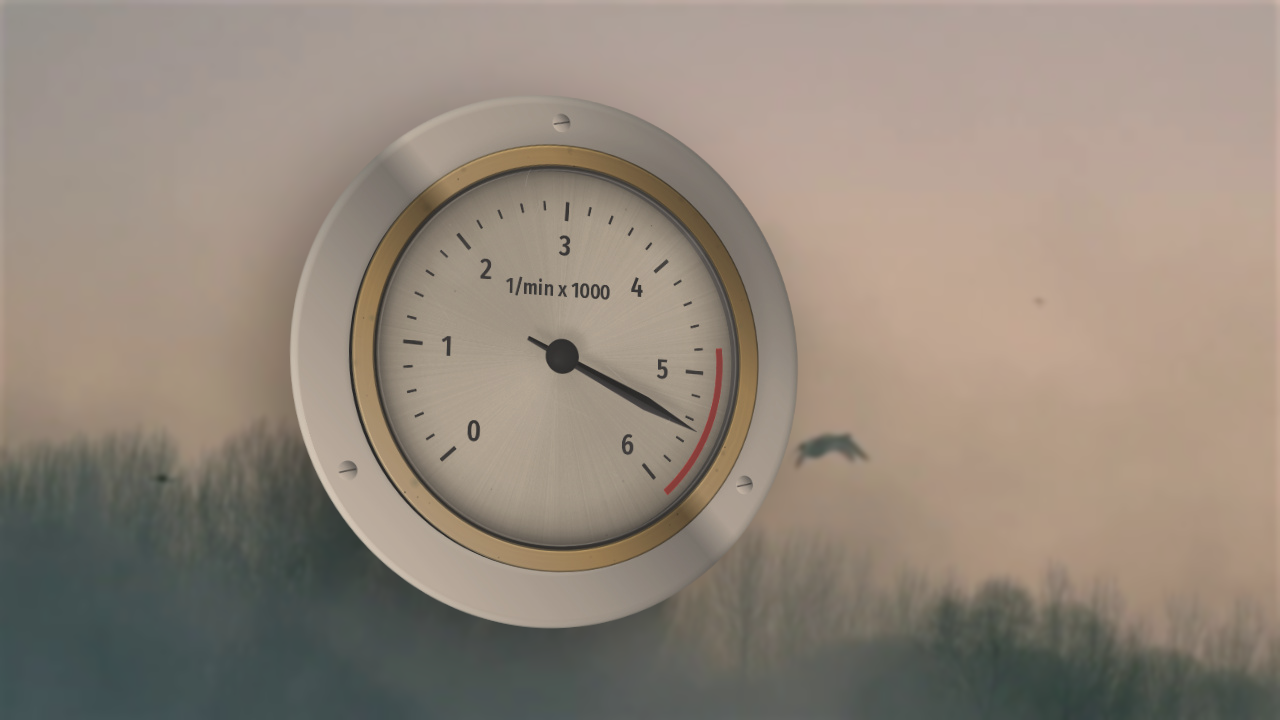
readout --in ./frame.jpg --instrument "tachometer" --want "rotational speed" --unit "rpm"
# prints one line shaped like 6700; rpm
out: 5500; rpm
